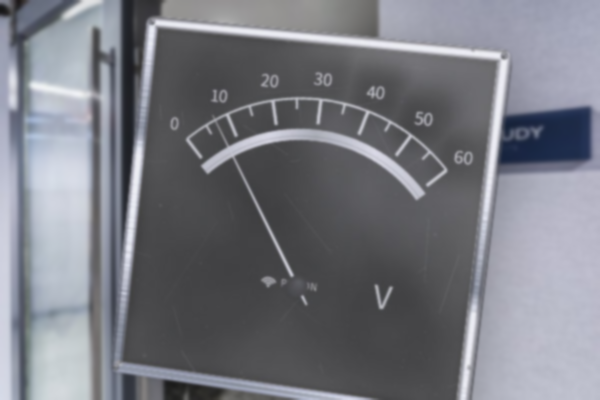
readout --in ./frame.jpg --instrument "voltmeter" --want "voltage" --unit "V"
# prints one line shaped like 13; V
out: 7.5; V
